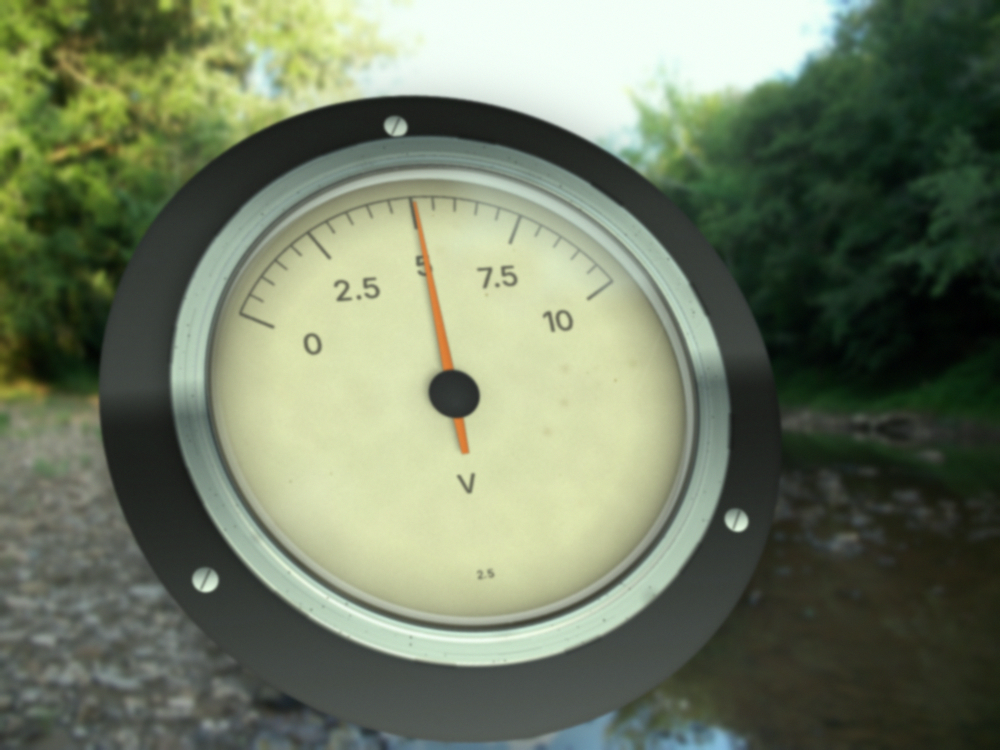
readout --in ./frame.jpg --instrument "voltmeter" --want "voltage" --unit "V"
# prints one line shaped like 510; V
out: 5; V
